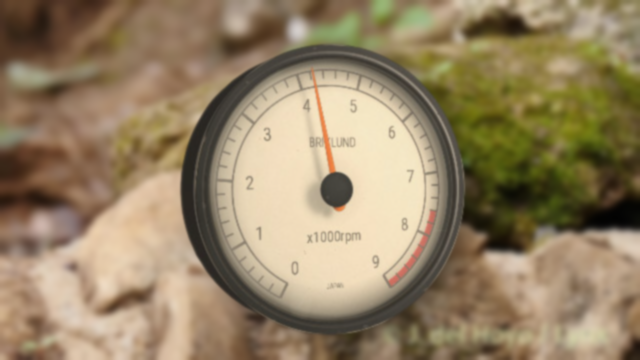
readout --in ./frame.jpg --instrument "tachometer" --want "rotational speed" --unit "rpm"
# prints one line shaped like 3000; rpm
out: 4200; rpm
